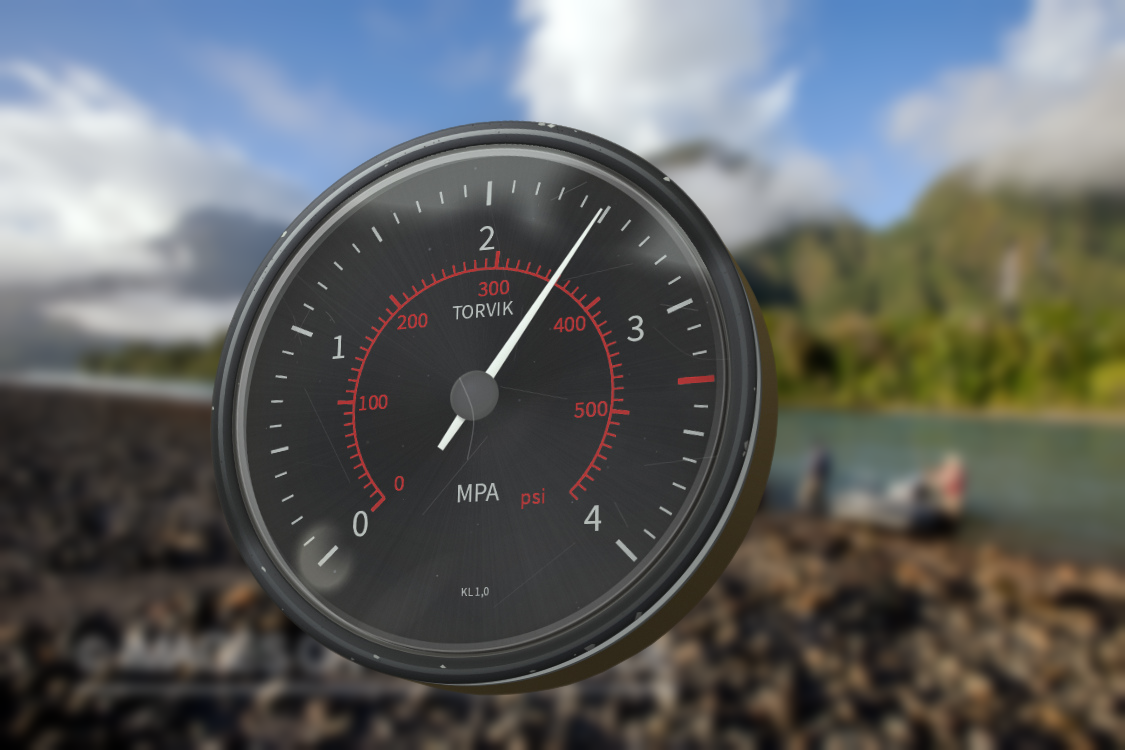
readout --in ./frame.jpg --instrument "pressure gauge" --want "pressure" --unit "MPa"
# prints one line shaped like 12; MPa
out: 2.5; MPa
